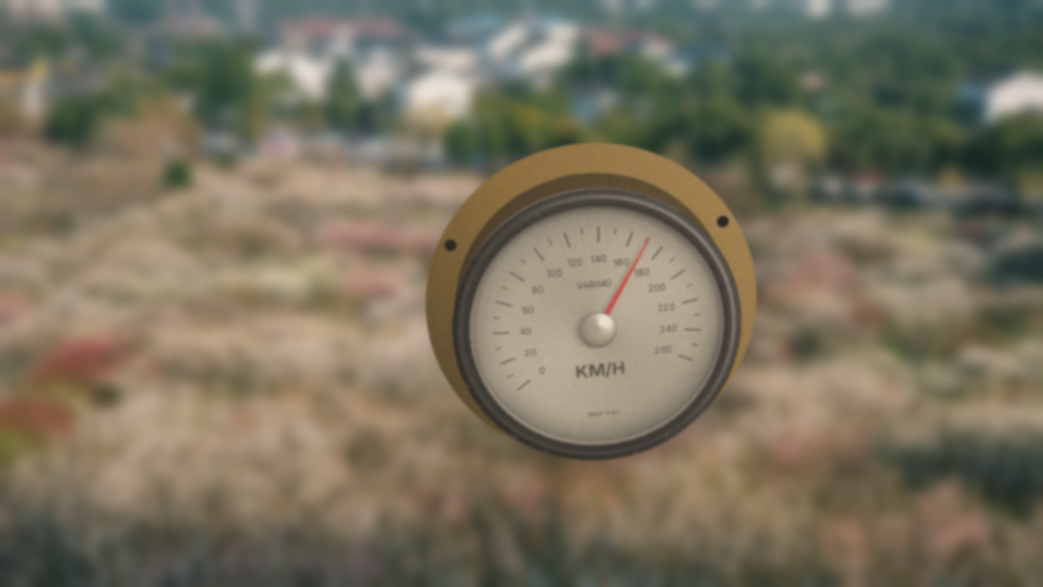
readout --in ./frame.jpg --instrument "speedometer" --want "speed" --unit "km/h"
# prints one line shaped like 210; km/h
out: 170; km/h
